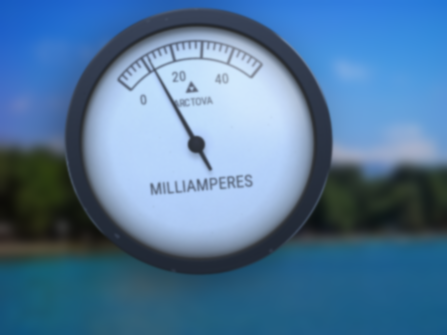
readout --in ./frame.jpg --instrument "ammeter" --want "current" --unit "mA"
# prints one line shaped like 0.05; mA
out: 12; mA
